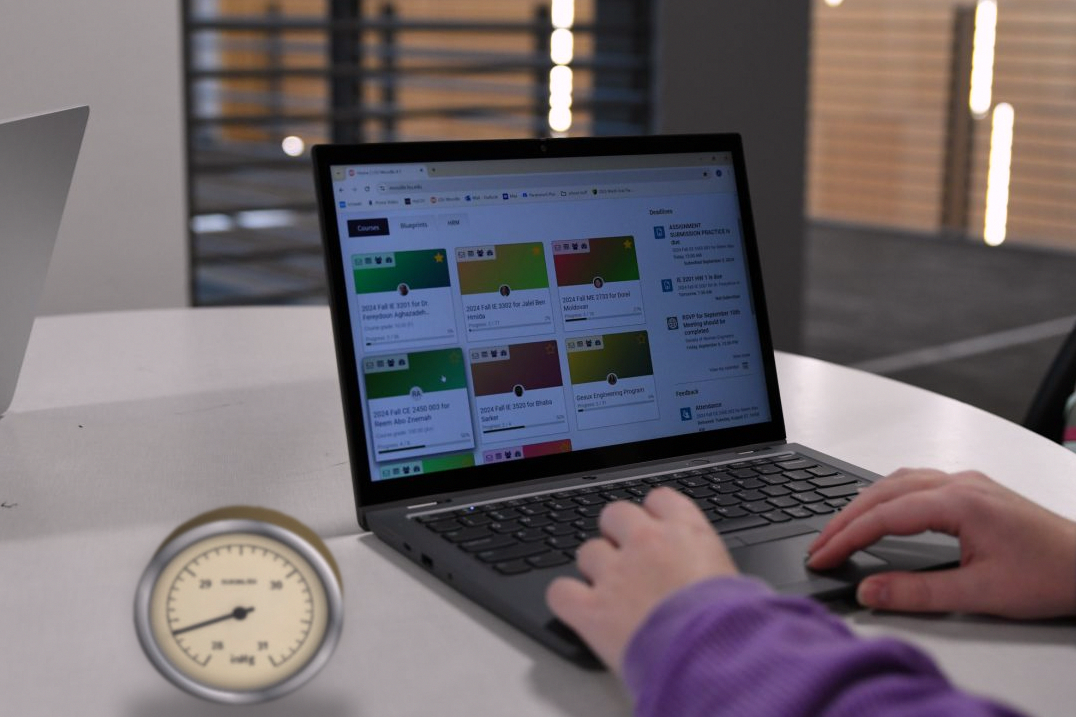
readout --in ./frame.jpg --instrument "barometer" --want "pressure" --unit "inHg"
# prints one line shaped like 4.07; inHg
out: 28.4; inHg
